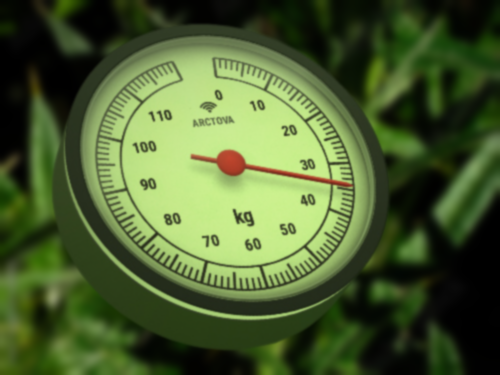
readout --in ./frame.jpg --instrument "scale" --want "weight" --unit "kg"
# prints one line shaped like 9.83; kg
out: 35; kg
